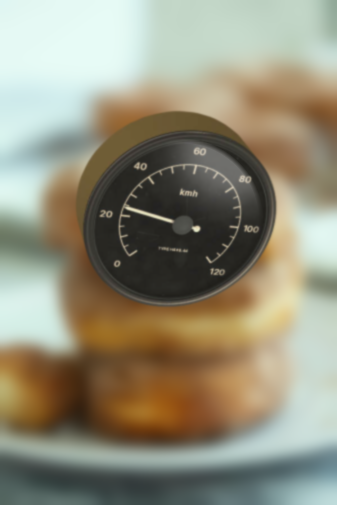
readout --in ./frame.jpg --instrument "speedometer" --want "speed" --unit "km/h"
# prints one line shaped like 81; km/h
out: 25; km/h
